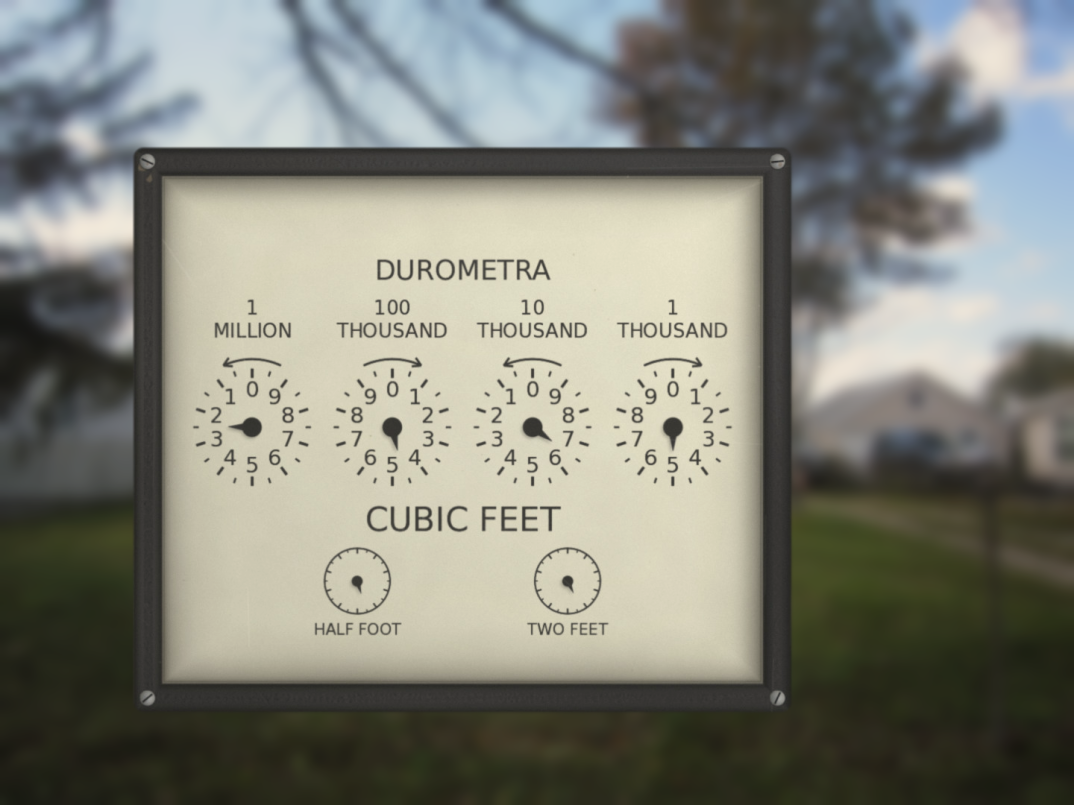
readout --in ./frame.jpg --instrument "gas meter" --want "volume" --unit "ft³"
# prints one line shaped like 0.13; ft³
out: 246500; ft³
